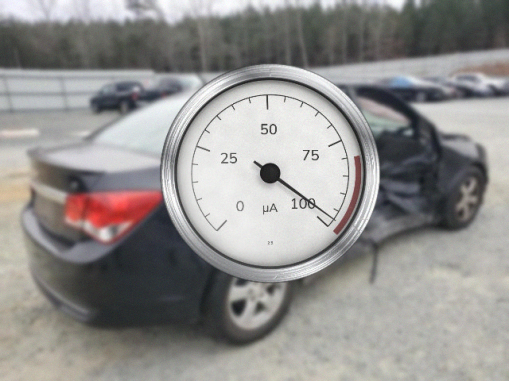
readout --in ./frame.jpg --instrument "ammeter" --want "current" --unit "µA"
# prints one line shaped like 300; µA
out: 97.5; µA
